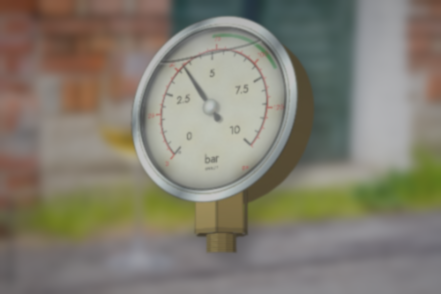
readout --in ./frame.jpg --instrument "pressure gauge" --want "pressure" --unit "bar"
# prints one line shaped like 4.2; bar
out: 3.75; bar
